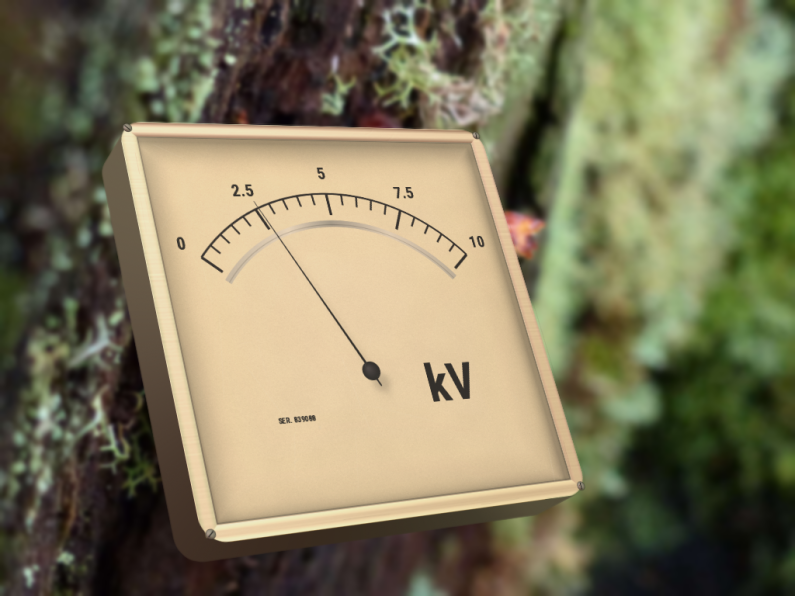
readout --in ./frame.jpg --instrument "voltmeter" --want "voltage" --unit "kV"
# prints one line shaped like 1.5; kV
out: 2.5; kV
